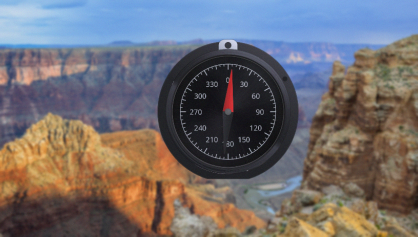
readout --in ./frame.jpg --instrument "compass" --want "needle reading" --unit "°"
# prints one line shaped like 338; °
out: 5; °
